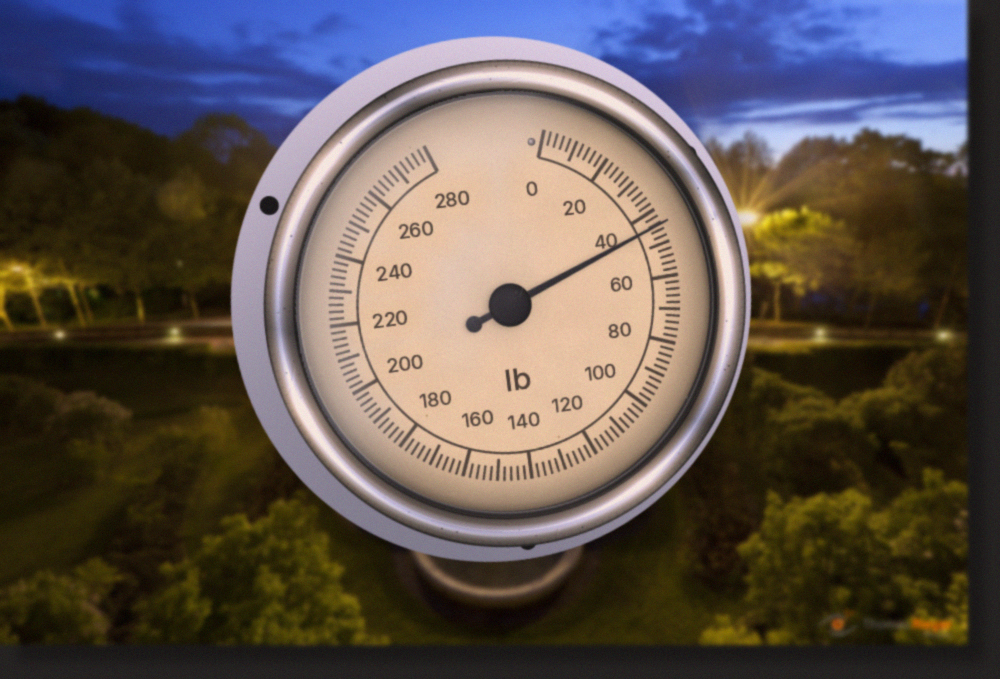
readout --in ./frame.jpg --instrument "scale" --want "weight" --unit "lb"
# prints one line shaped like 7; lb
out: 44; lb
